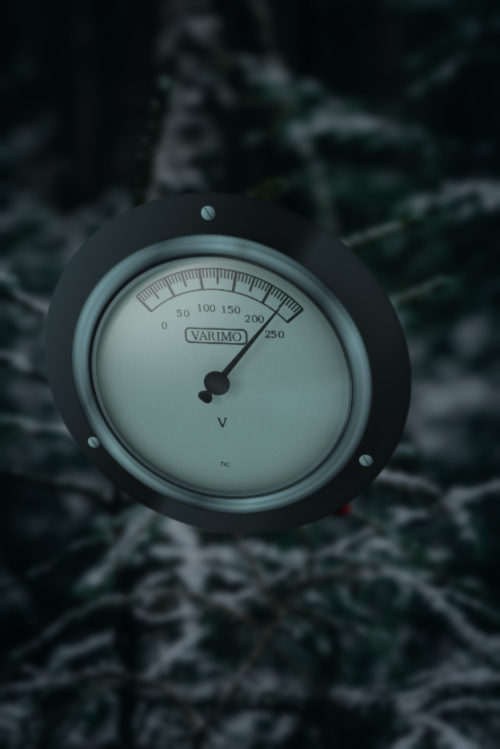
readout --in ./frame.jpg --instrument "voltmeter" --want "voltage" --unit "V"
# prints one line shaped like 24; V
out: 225; V
